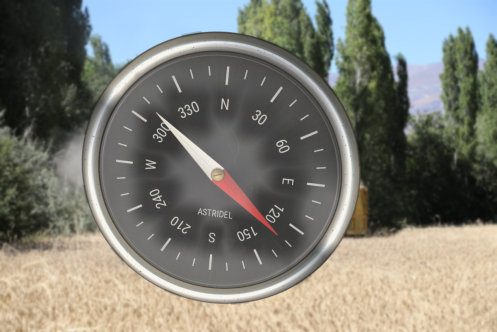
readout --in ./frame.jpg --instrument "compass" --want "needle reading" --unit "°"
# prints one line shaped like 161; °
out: 130; °
